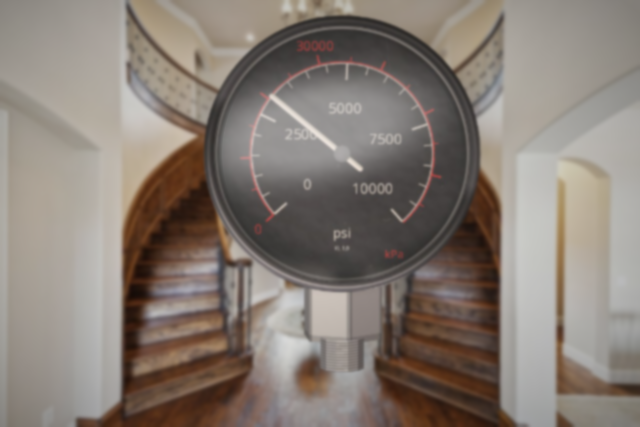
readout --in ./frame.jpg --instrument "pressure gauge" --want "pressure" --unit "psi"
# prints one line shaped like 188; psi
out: 3000; psi
